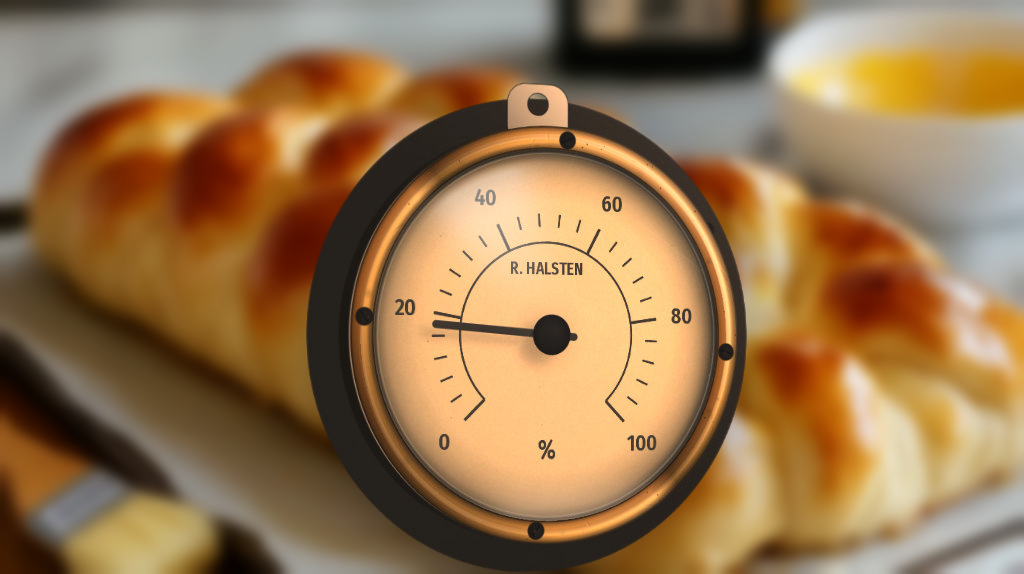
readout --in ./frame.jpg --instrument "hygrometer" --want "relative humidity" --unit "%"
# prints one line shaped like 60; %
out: 18; %
